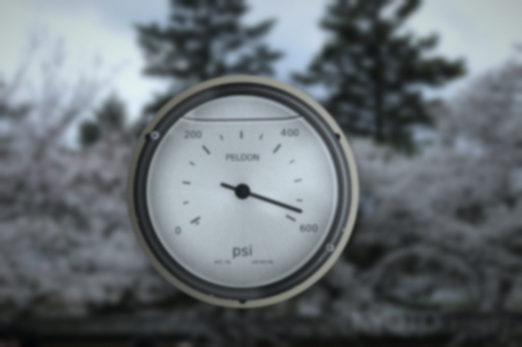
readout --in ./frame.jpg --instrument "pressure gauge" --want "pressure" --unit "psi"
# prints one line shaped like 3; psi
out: 575; psi
